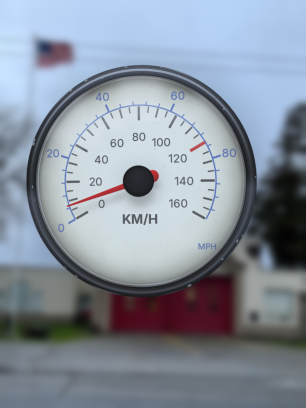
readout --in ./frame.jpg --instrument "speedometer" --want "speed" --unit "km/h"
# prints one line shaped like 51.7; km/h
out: 7.5; km/h
